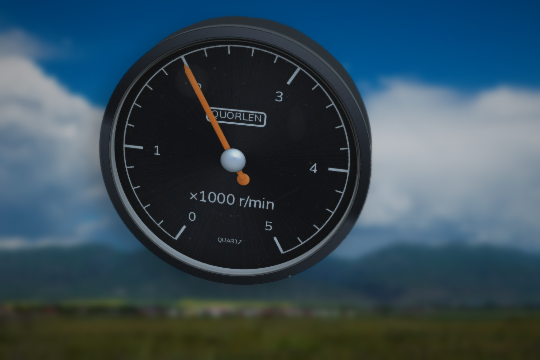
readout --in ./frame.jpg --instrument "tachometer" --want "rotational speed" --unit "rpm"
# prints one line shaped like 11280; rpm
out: 2000; rpm
